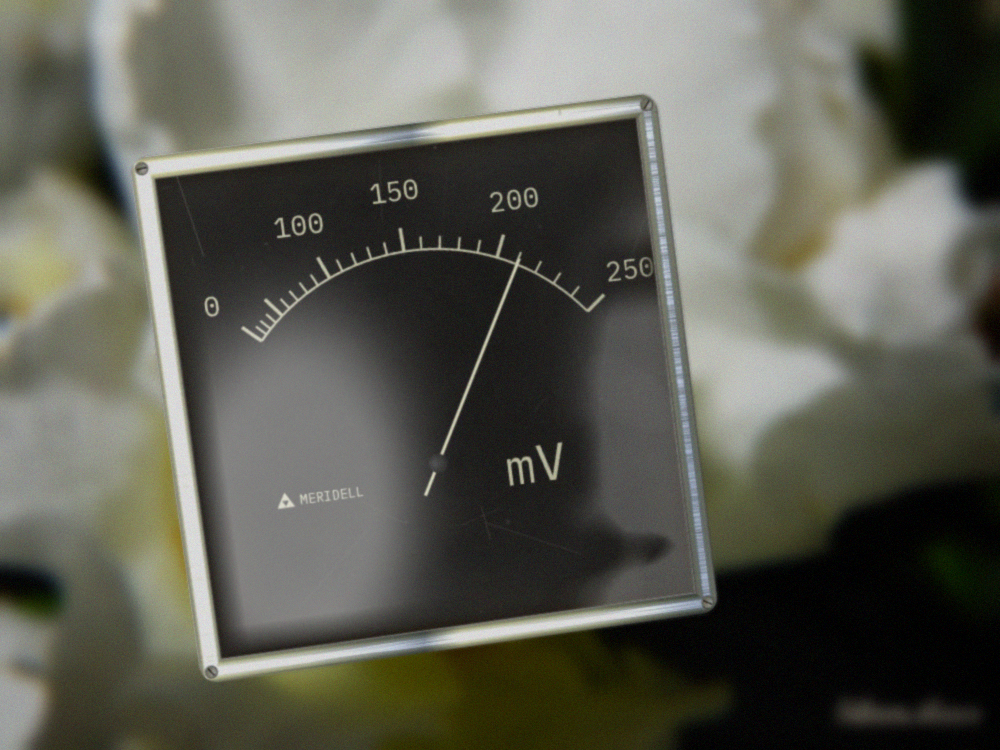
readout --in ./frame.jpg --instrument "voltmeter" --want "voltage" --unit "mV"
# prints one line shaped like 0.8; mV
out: 210; mV
